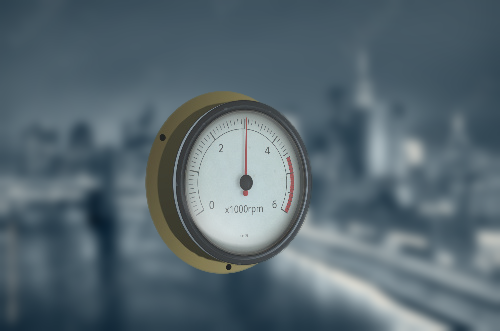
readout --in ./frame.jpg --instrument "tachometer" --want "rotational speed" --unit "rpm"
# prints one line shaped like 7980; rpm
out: 3000; rpm
